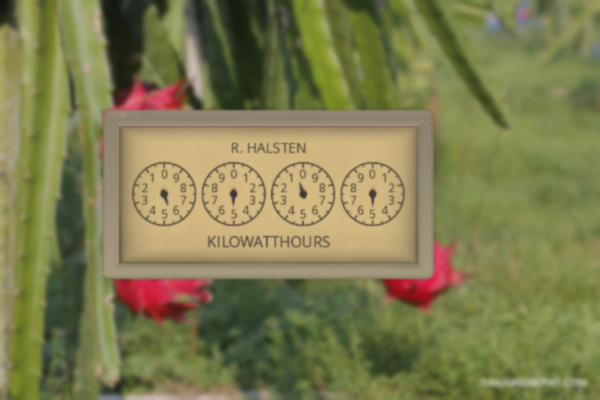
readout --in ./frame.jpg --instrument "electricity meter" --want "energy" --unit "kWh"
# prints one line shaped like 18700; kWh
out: 5505; kWh
